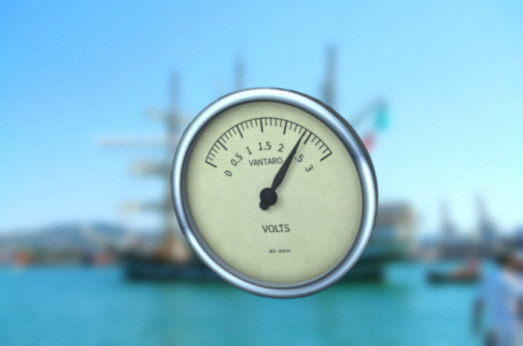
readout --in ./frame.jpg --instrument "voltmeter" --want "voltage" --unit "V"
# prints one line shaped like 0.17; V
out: 2.4; V
